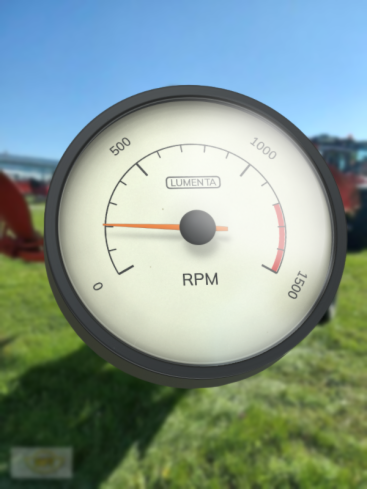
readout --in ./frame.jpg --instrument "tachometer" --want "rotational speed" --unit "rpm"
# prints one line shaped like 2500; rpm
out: 200; rpm
